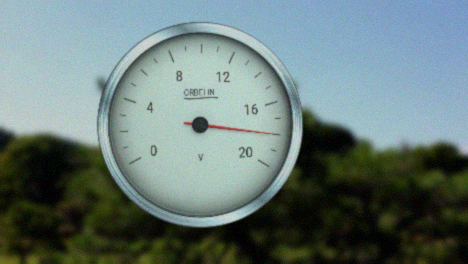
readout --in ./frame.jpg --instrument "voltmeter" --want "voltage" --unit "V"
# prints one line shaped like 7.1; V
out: 18; V
